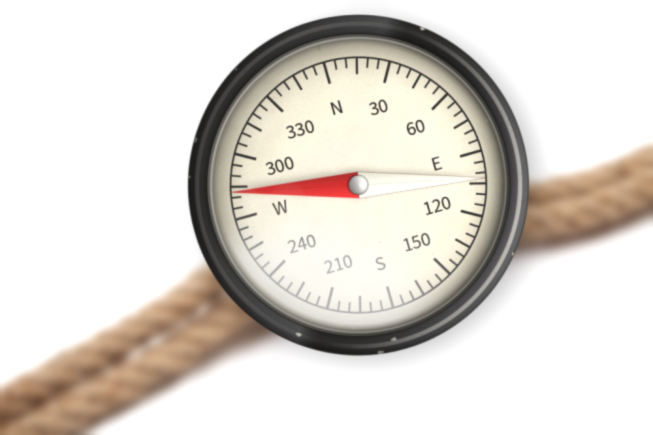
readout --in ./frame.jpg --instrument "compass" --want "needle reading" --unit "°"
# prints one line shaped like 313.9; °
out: 282.5; °
